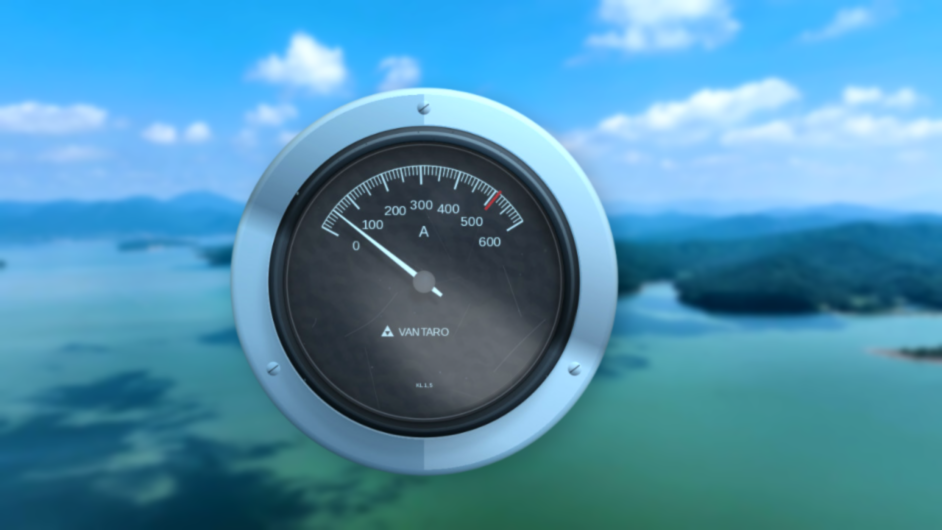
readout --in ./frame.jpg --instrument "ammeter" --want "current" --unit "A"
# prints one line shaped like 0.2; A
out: 50; A
